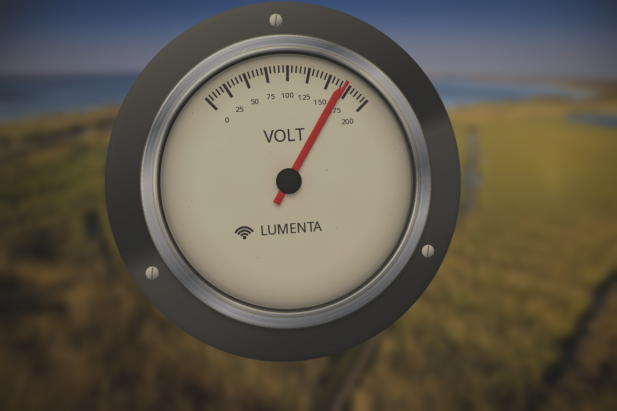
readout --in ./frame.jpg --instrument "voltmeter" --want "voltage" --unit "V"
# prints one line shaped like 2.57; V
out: 165; V
